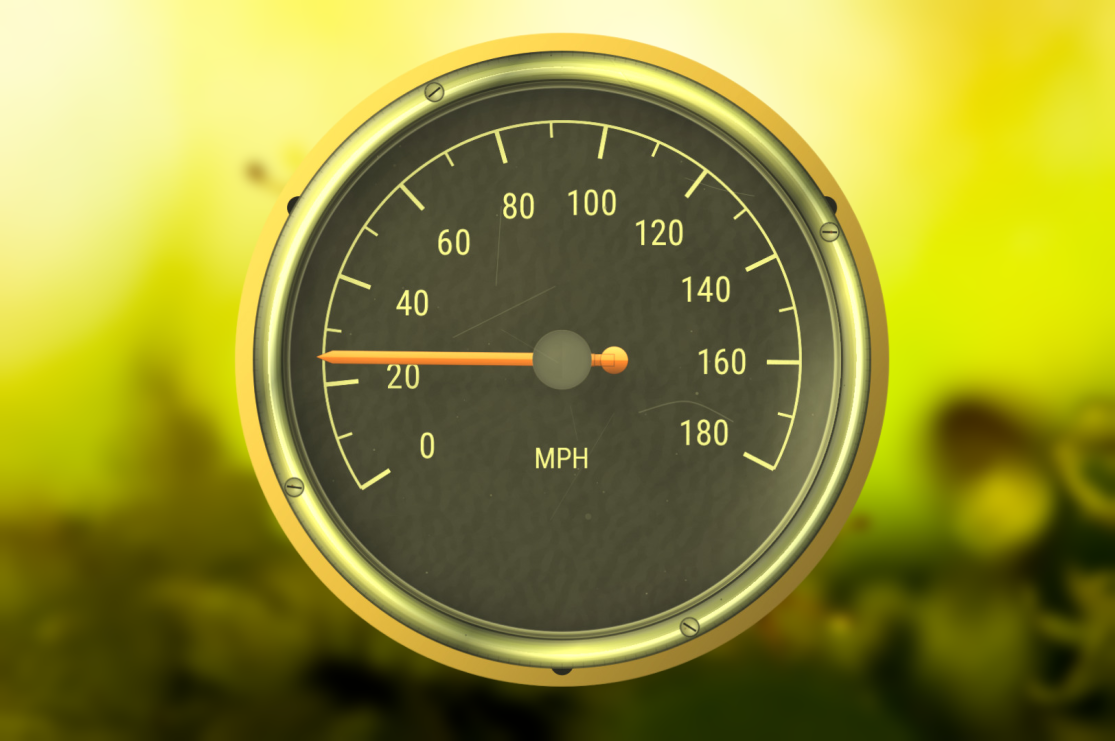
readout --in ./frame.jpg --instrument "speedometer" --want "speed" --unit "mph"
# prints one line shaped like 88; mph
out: 25; mph
